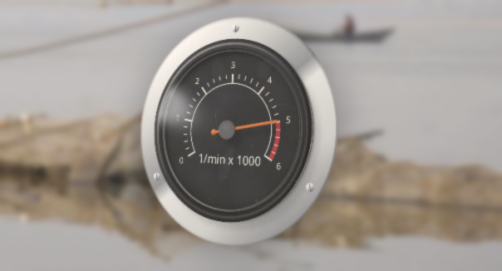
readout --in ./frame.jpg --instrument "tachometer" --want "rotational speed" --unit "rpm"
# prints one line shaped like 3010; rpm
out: 5000; rpm
